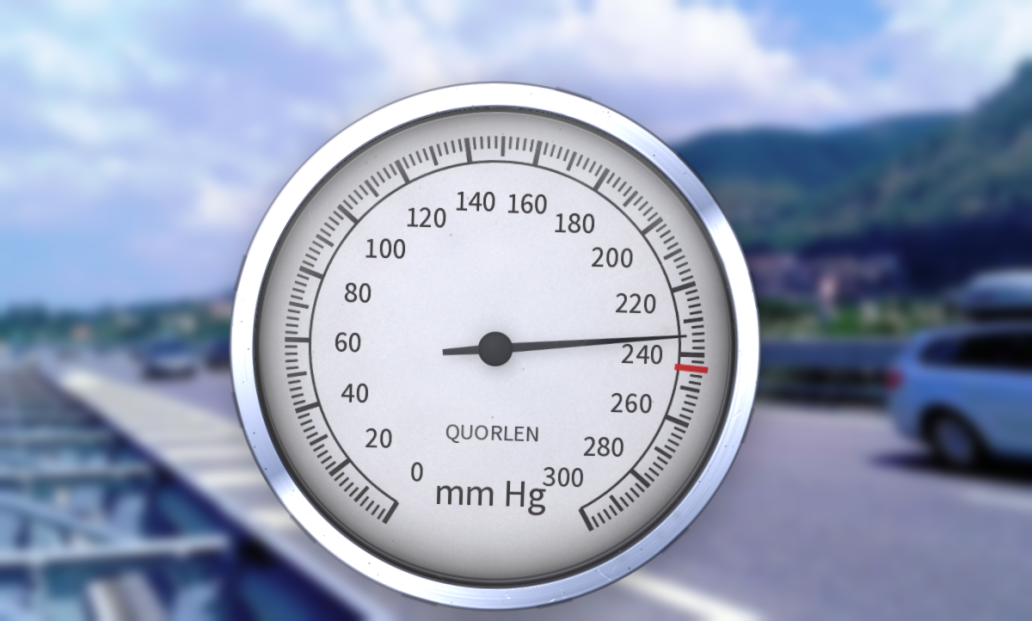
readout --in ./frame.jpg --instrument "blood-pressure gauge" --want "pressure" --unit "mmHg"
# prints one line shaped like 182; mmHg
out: 234; mmHg
